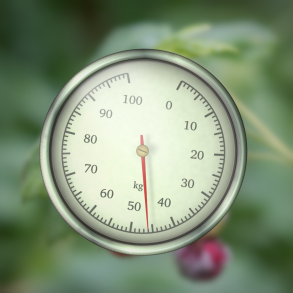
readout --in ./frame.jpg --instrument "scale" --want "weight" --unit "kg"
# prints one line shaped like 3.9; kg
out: 46; kg
